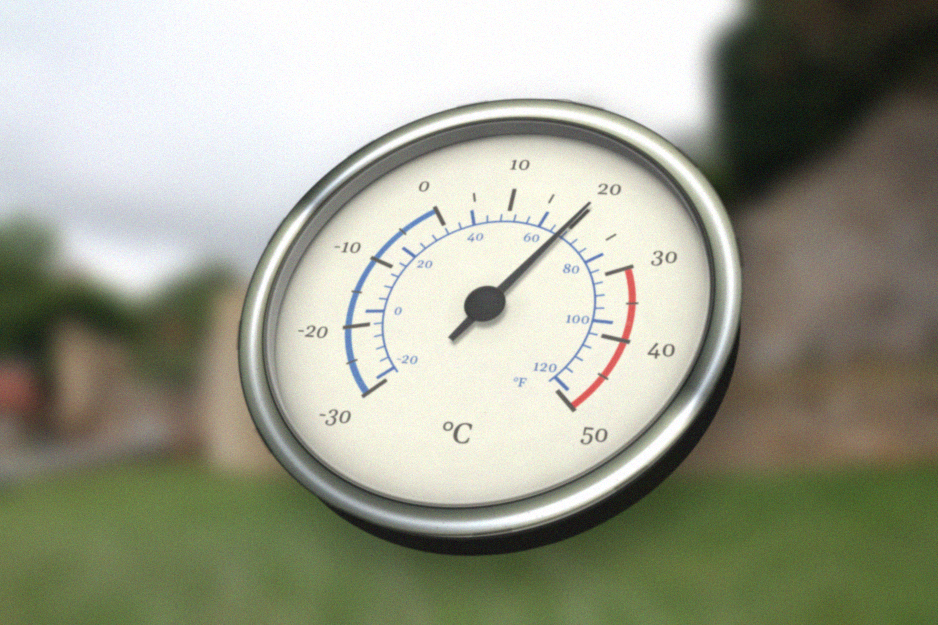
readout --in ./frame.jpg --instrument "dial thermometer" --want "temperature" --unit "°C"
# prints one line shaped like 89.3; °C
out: 20; °C
